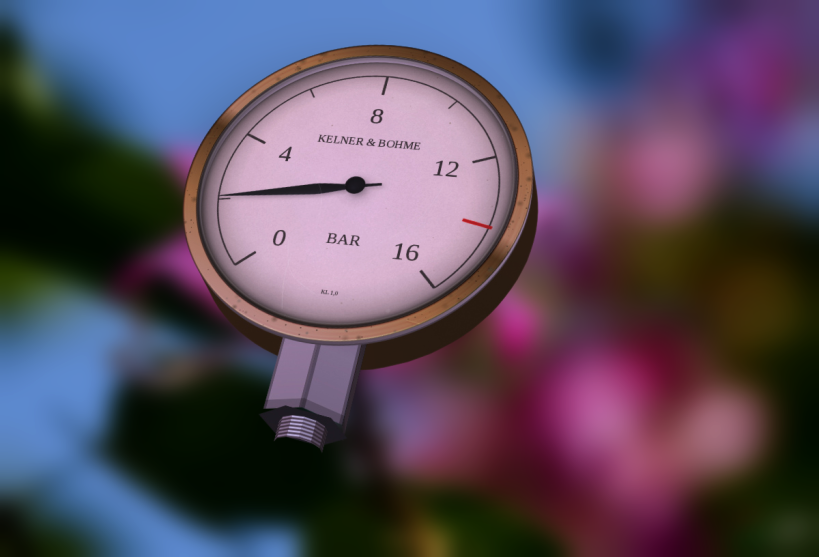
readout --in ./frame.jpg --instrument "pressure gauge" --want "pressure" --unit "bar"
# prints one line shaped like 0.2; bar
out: 2; bar
